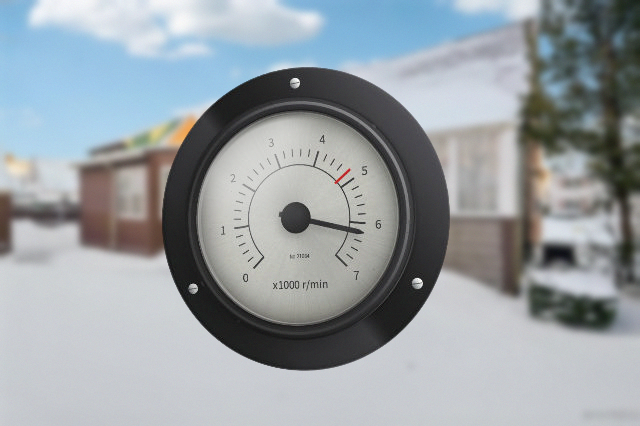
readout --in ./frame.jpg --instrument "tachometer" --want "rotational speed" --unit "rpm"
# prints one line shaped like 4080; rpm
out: 6200; rpm
